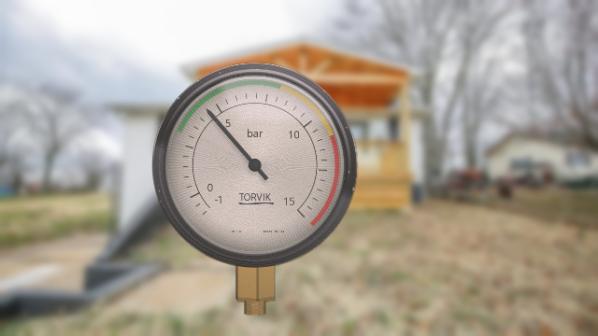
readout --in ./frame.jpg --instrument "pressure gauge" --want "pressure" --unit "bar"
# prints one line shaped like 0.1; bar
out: 4.5; bar
